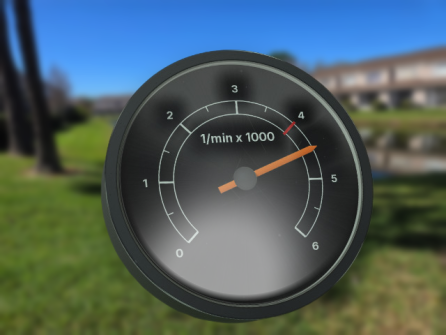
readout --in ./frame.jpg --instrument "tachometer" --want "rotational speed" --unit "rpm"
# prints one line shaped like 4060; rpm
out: 4500; rpm
